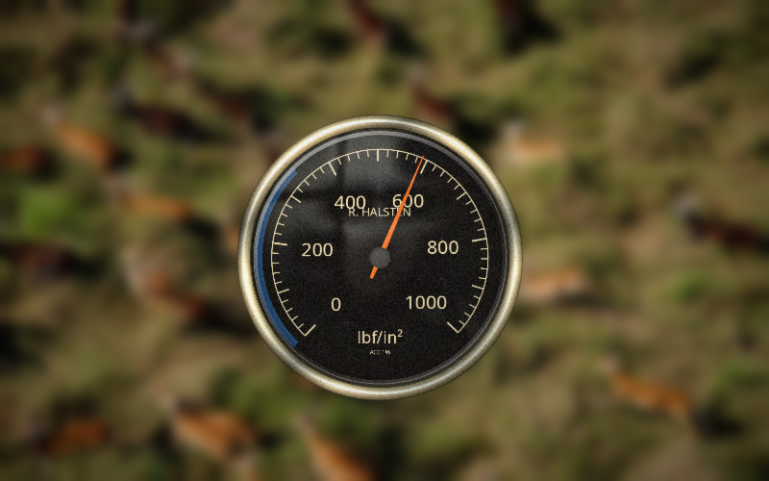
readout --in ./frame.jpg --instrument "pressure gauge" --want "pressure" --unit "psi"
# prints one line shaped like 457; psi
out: 590; psi
